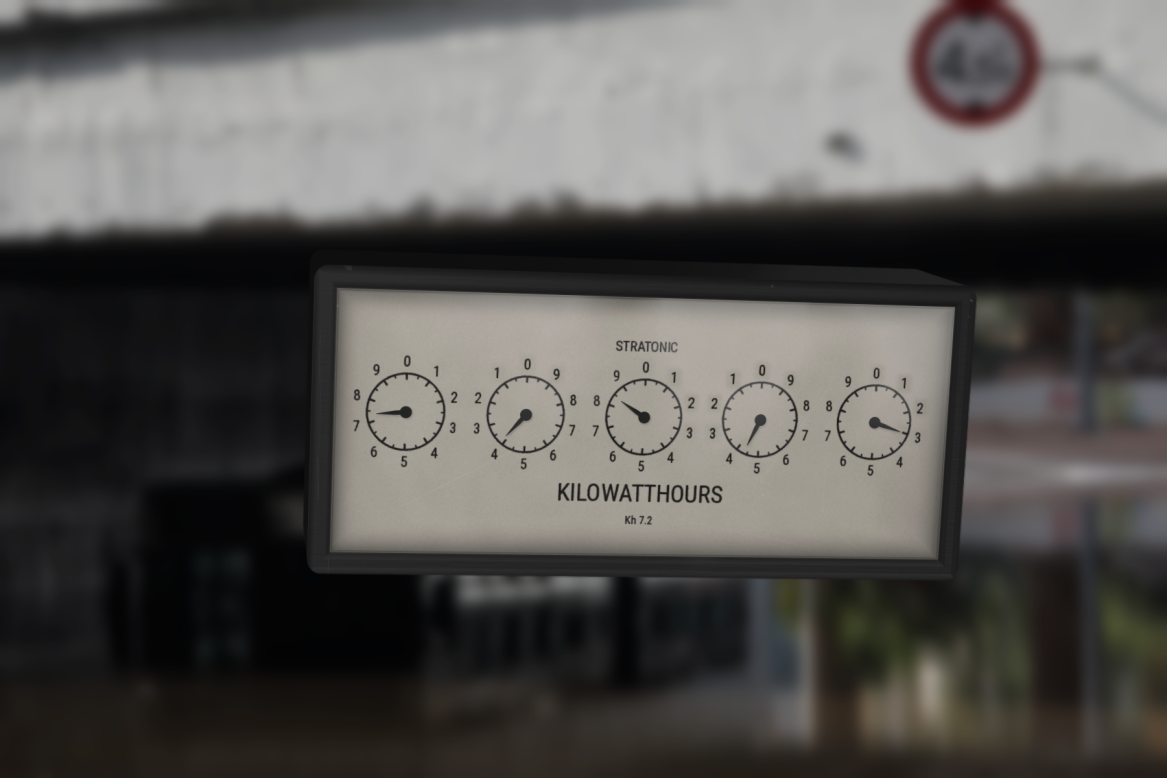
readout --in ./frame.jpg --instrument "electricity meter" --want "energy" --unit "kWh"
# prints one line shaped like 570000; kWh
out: 73843; kWh
